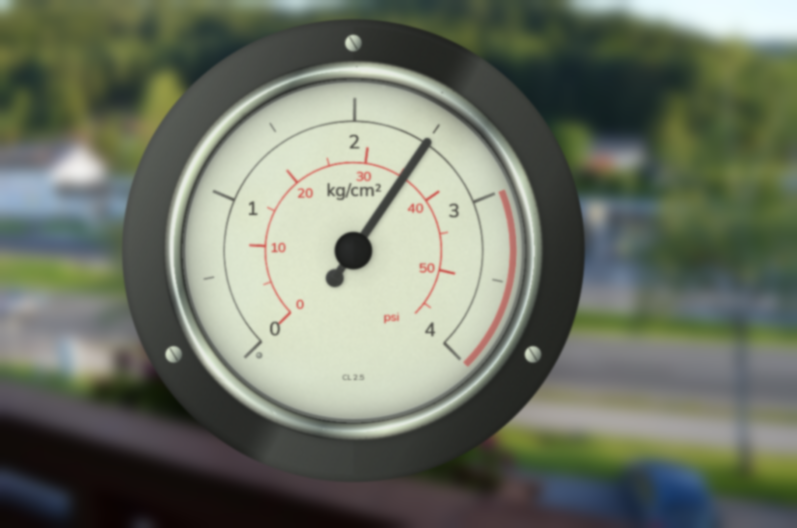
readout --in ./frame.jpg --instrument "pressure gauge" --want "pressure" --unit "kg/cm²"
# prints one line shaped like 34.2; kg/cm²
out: 2.5; kg/cm²
